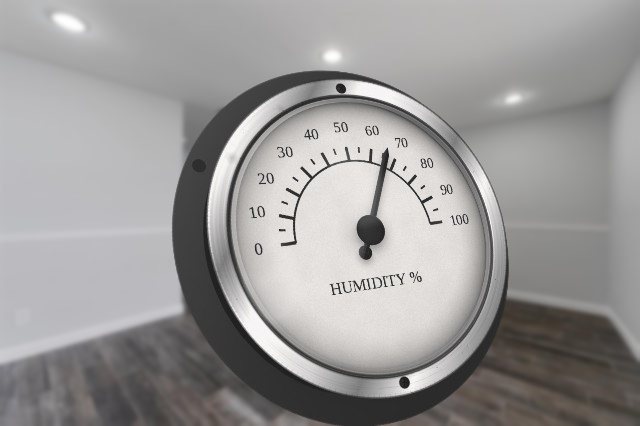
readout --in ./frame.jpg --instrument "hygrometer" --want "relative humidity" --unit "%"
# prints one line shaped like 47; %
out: 65; %
